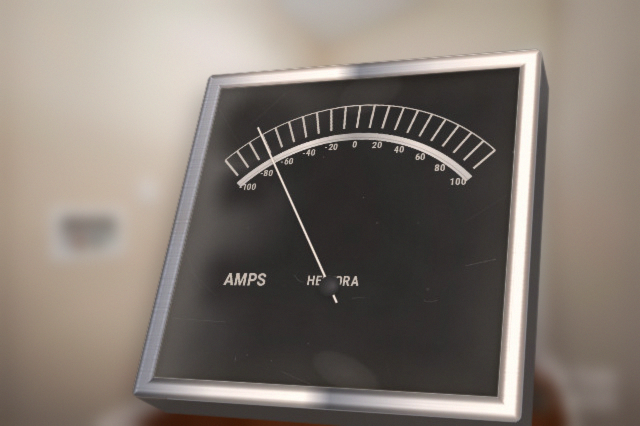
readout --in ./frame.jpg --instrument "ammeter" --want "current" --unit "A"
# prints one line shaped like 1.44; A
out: -70; A
